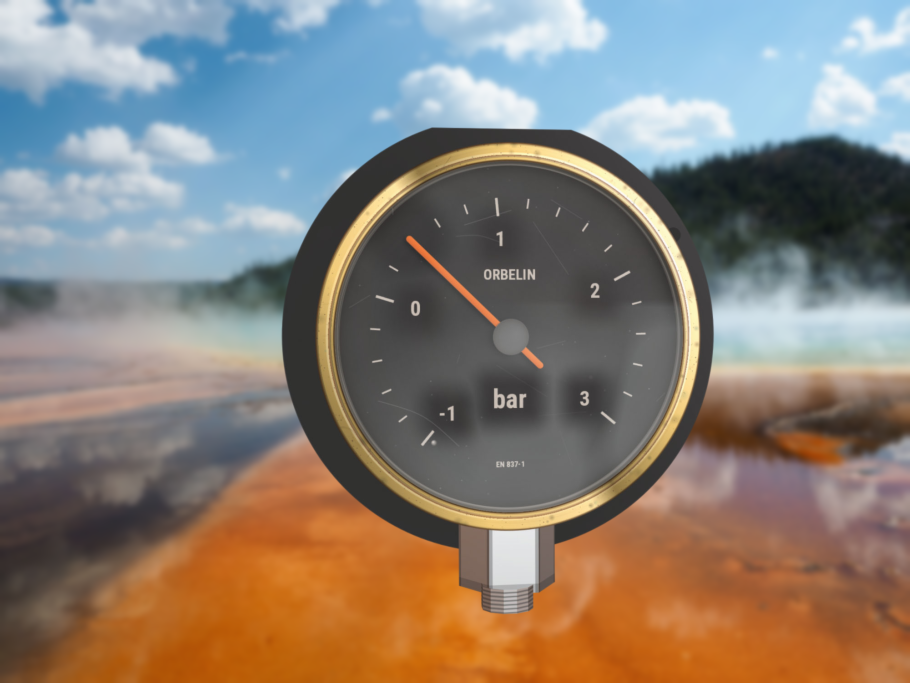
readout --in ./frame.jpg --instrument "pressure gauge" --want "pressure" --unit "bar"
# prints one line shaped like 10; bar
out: 0.4; bar
